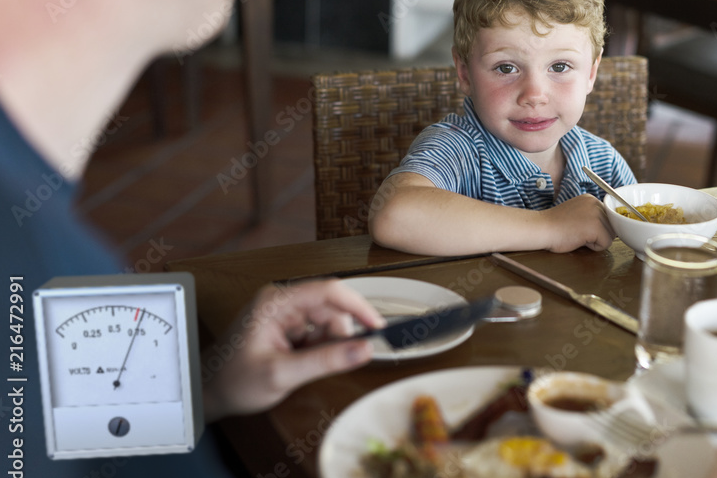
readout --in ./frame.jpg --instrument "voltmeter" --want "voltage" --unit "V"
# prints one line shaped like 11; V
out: 0.75; V
